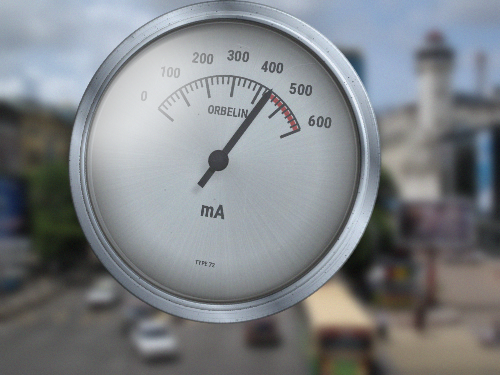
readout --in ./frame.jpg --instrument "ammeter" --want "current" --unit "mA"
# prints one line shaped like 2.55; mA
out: 440; mA
